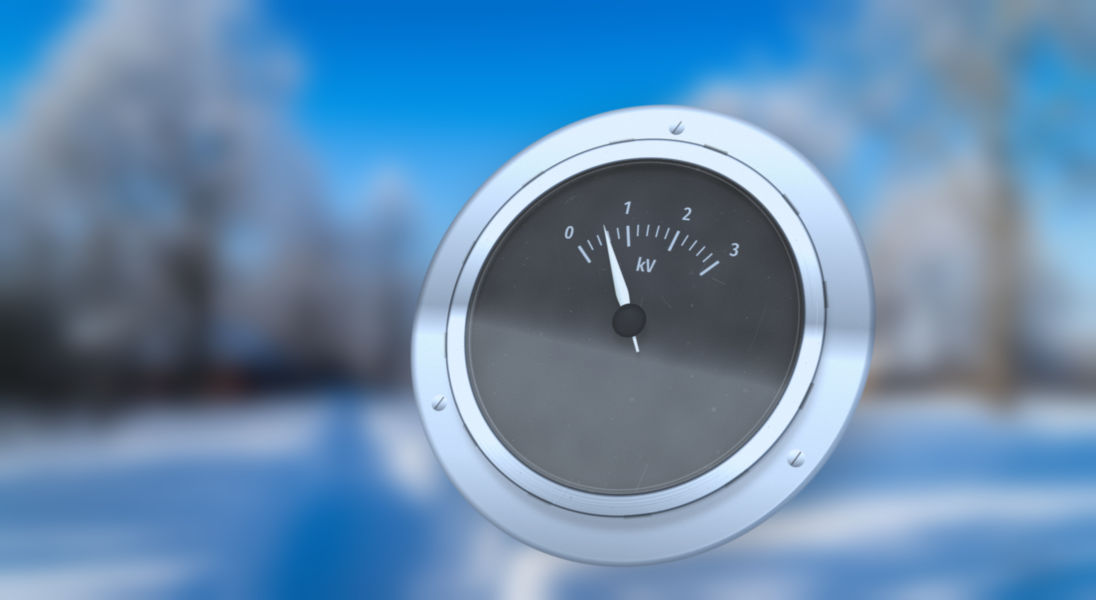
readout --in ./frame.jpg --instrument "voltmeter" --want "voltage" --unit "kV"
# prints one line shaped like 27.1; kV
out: 0.6; kV
